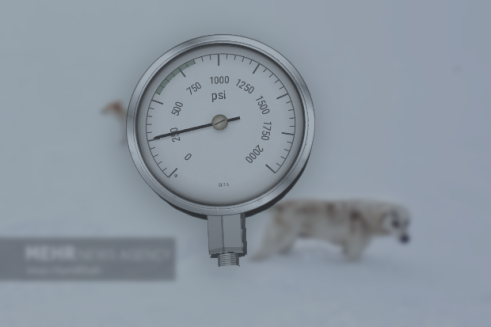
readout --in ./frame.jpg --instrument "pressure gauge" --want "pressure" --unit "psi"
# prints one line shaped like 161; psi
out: 250; psi
